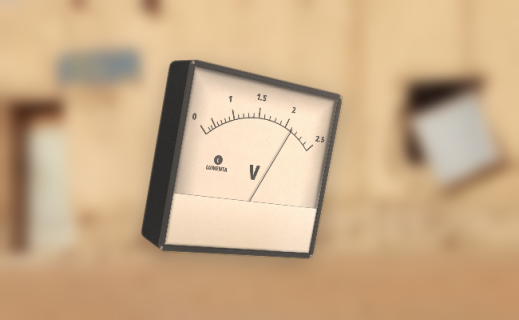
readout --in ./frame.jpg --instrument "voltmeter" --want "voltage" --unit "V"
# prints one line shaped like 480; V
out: 2.1; V
